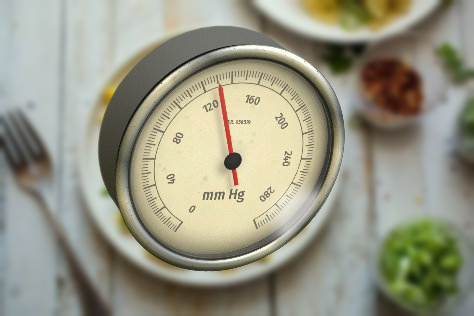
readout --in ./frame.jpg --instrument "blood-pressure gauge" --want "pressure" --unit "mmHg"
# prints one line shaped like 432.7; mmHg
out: 130; mmHg
